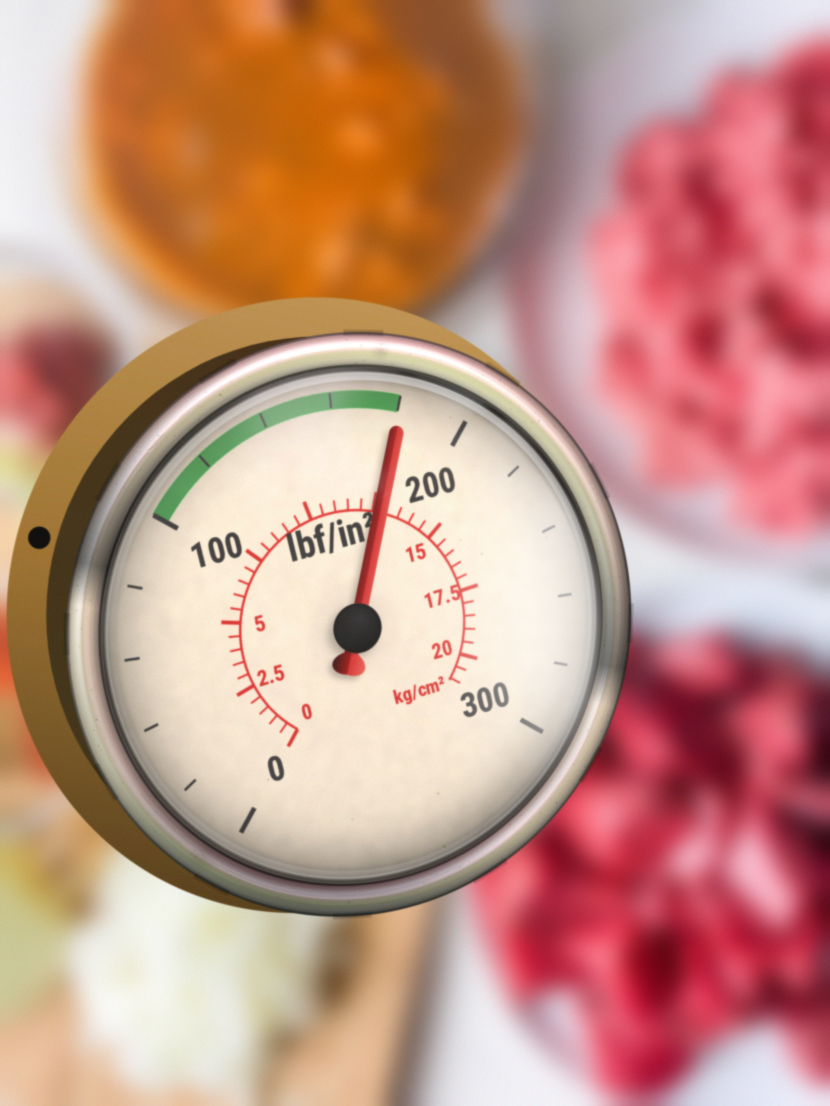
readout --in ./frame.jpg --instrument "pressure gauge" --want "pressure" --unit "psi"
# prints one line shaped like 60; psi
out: 180; psi
